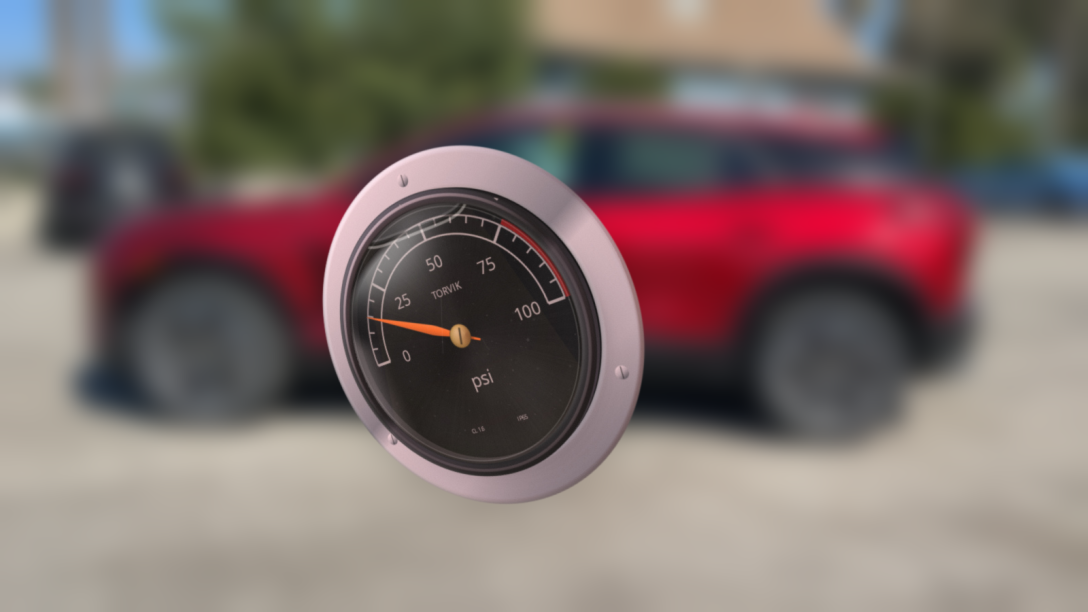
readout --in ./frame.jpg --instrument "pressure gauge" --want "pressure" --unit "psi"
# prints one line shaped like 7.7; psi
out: 15; psi
